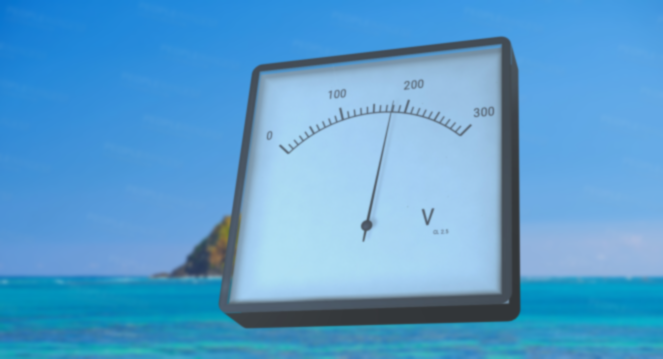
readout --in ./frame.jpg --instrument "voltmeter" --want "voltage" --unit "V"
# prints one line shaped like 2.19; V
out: 180; V
